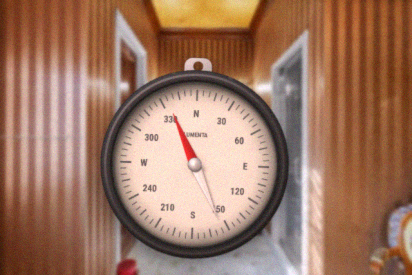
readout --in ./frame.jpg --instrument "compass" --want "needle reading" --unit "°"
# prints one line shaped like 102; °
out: 335; °
